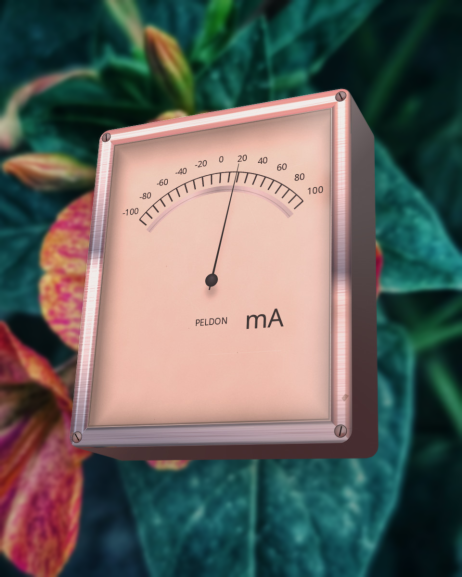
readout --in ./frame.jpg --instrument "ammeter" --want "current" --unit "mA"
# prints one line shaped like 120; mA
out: 20; mA
